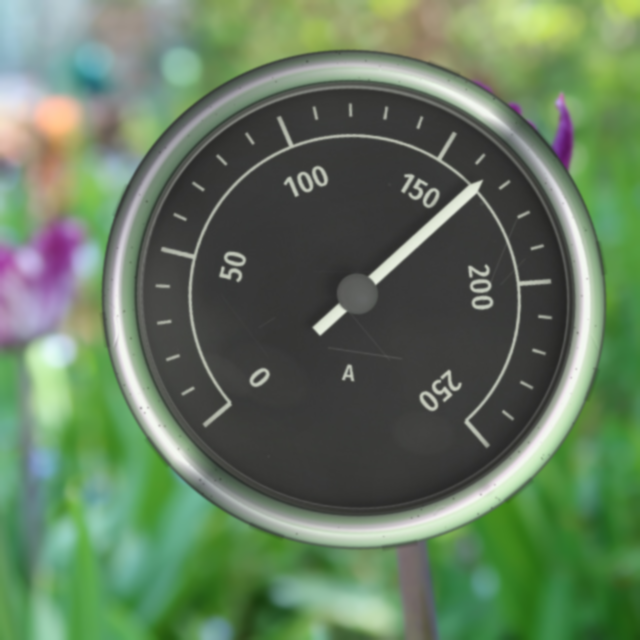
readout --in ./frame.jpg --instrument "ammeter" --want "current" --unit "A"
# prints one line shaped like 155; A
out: 165; A
